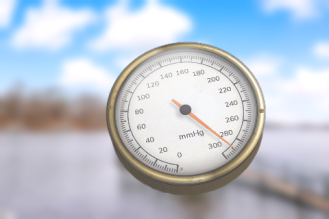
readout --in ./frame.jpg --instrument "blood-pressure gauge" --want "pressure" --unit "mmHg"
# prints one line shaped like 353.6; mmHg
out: 290; mmHg
